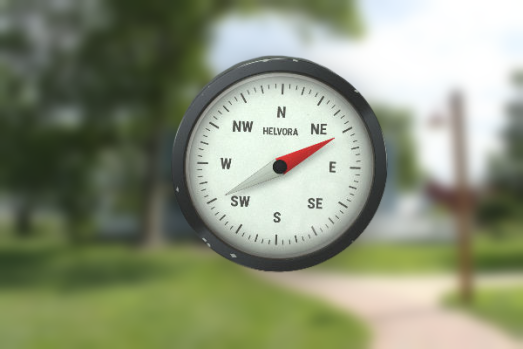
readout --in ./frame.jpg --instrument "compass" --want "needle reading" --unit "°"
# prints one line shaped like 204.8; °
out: 60; °
